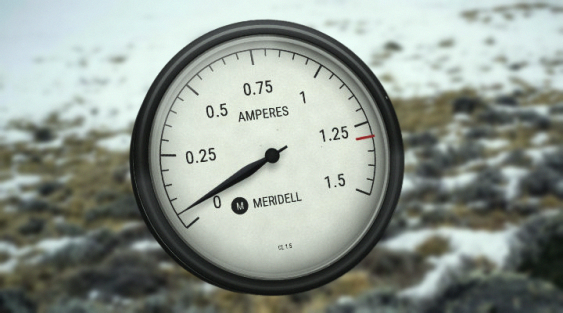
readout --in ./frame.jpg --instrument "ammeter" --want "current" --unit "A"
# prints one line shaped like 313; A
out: 0.05; A
